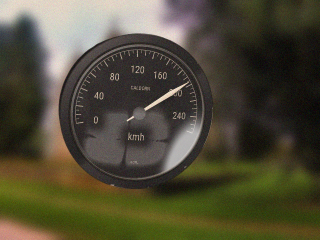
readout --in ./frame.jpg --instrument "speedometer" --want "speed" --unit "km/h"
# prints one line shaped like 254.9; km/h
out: 195; km/h
